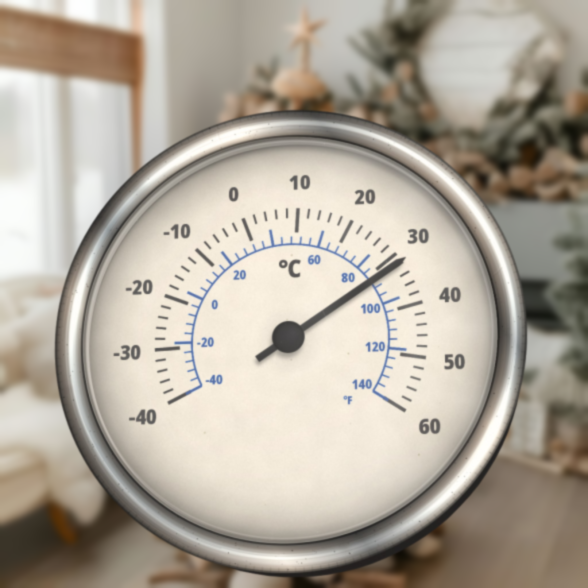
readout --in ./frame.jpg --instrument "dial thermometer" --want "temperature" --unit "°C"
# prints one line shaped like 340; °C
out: 32; °C
